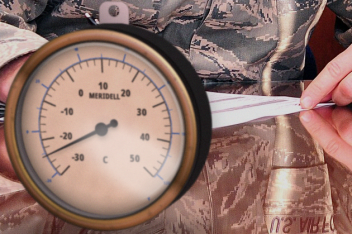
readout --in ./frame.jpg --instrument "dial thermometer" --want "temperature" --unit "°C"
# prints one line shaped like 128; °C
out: -24; °C
